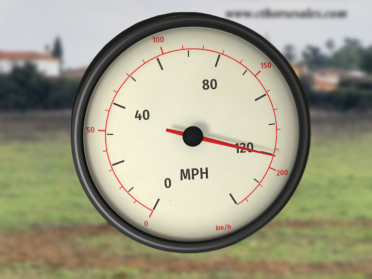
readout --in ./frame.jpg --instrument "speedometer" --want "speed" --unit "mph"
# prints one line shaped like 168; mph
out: 120; mph
